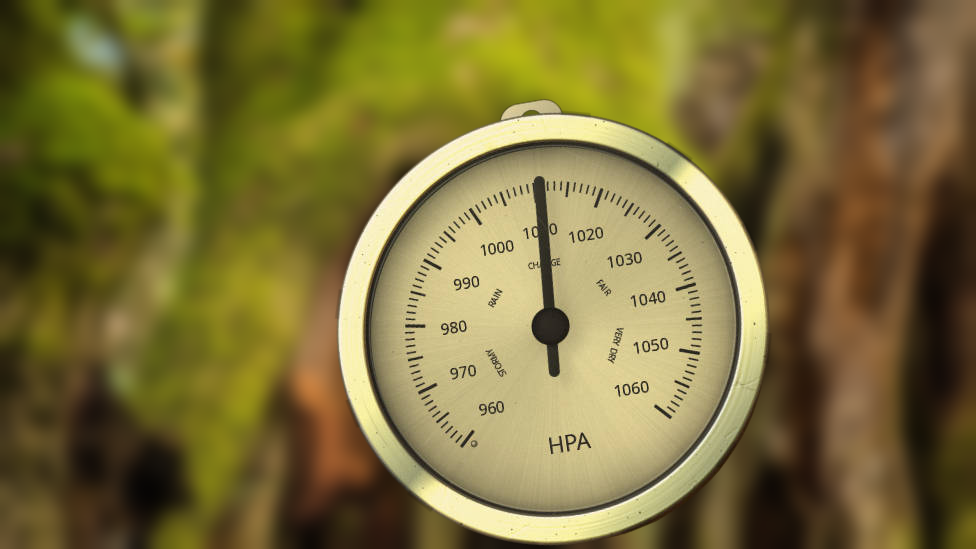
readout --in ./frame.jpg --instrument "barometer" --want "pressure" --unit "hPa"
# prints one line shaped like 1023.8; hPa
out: 1011; hPa
